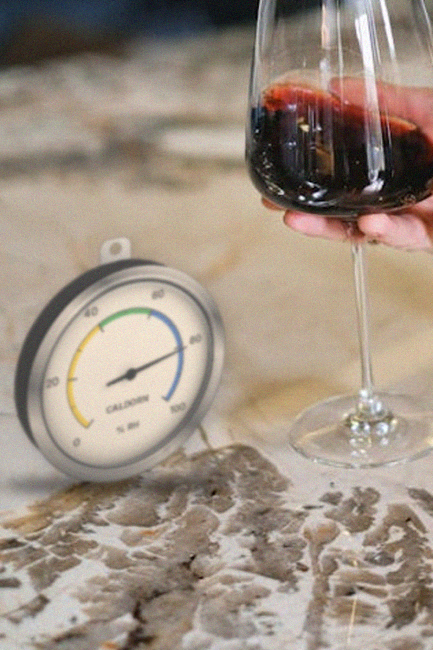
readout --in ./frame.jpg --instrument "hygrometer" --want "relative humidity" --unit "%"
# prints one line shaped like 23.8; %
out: 80; %
